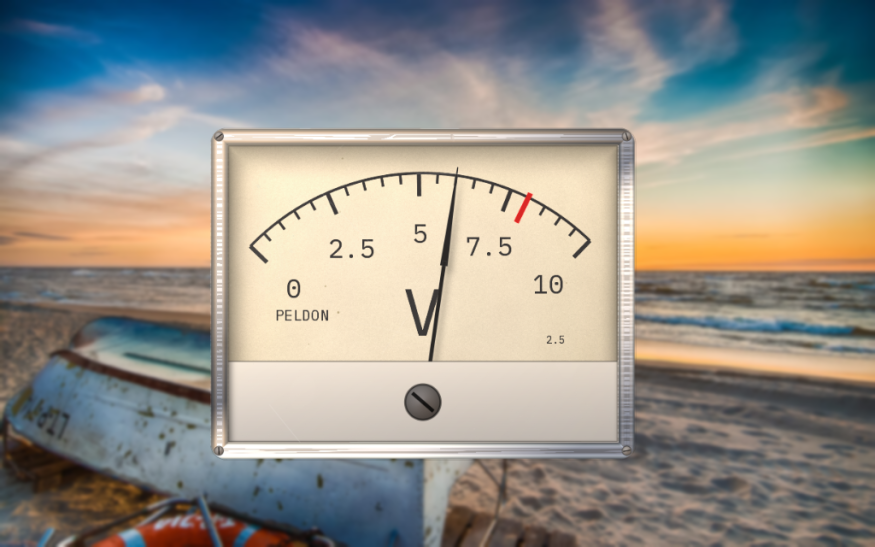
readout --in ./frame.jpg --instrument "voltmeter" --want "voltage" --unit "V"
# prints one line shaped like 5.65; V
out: 6; V
